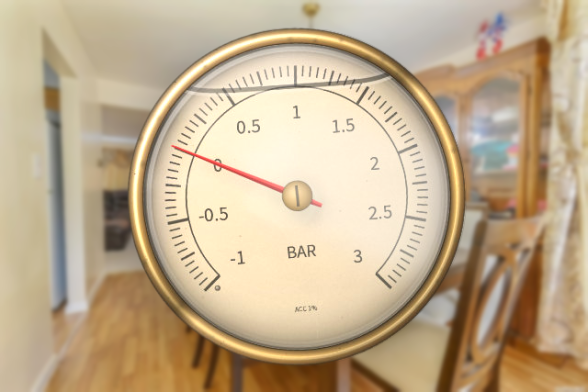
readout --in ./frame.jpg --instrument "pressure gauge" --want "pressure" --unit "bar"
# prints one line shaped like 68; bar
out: 0; bar
